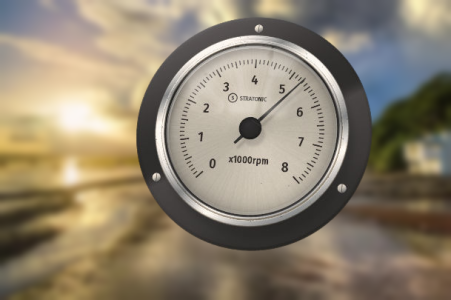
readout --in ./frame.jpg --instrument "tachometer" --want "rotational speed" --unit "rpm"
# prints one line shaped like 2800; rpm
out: 5300; rpm
